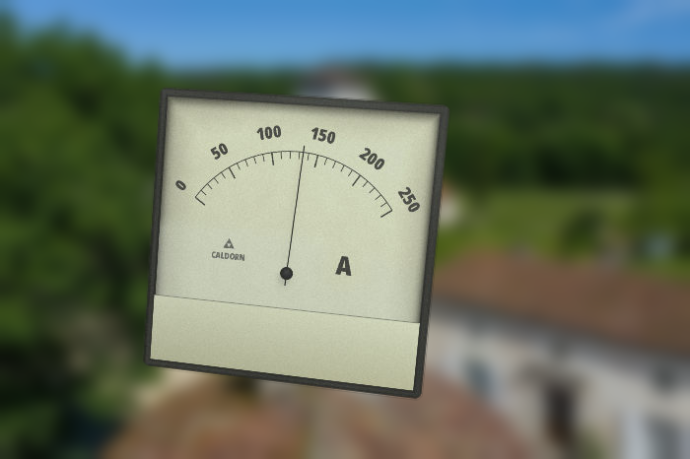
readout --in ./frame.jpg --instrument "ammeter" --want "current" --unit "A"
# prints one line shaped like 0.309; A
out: 135; A
